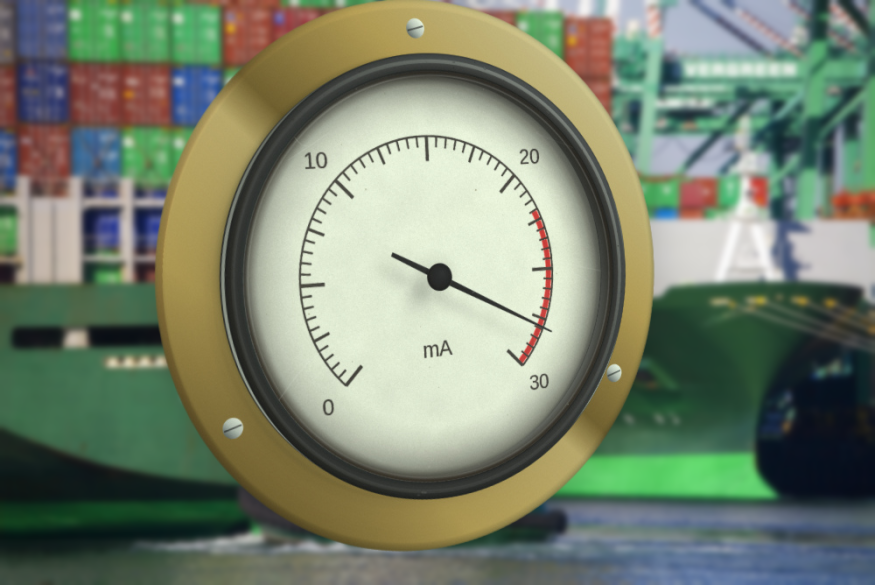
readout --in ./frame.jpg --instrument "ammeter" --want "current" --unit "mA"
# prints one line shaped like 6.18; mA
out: 28; mA
